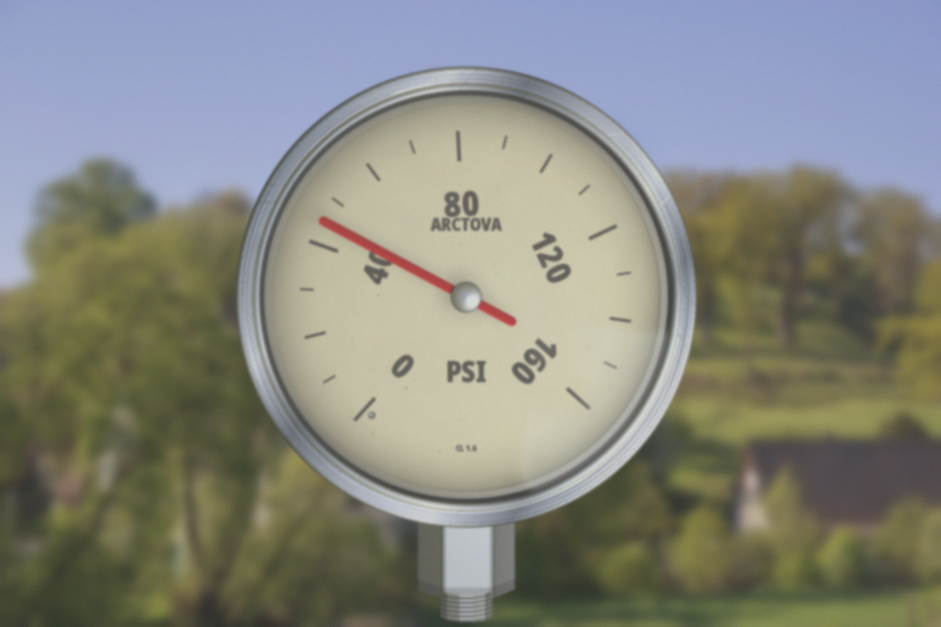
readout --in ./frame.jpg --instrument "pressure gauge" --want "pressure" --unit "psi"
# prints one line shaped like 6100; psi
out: 45; psi
